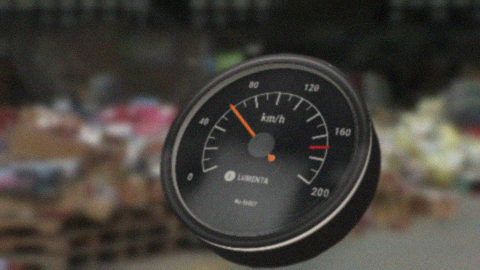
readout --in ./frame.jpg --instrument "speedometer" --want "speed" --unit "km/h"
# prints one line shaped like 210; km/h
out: 60; km/h
